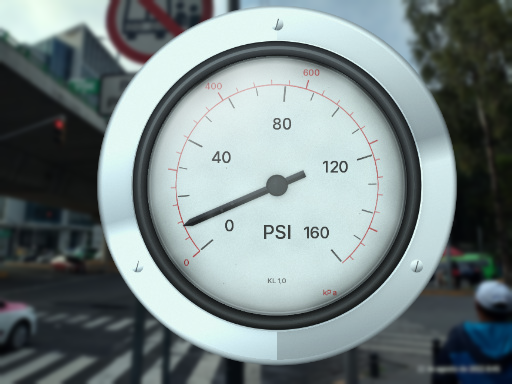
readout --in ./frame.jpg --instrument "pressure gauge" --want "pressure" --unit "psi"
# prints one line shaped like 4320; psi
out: 10; psi
